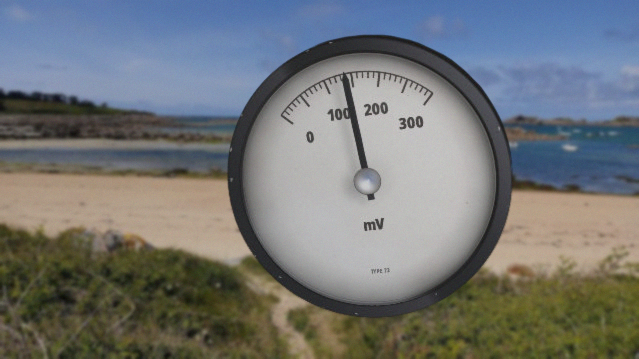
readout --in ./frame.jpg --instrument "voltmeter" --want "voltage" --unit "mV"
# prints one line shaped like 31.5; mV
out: 140; mV
